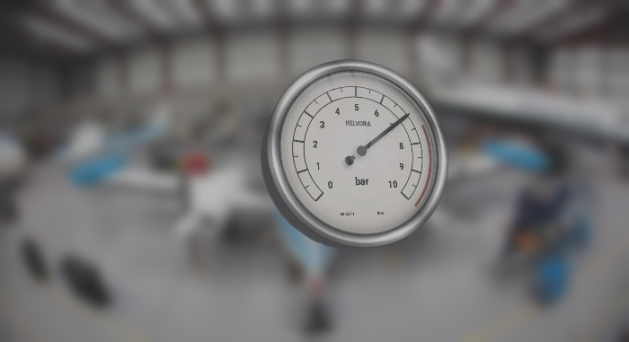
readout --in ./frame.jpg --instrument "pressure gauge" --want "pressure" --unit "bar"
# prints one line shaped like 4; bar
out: 7; bar
